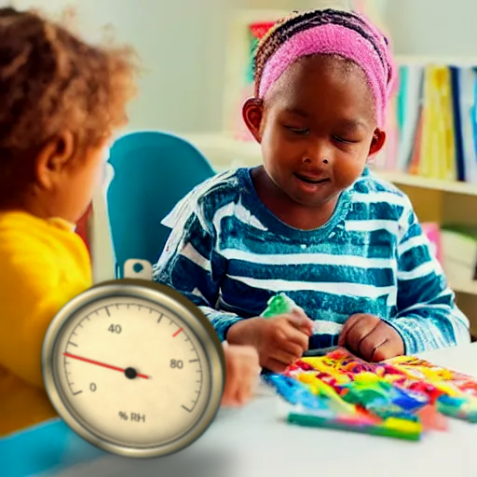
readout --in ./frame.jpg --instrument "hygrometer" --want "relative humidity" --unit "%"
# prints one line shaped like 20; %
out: 16; %
